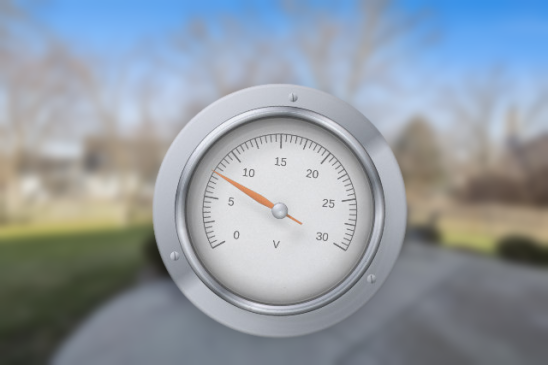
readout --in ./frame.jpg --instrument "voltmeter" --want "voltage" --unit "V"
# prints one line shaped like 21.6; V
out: 7.5; V
